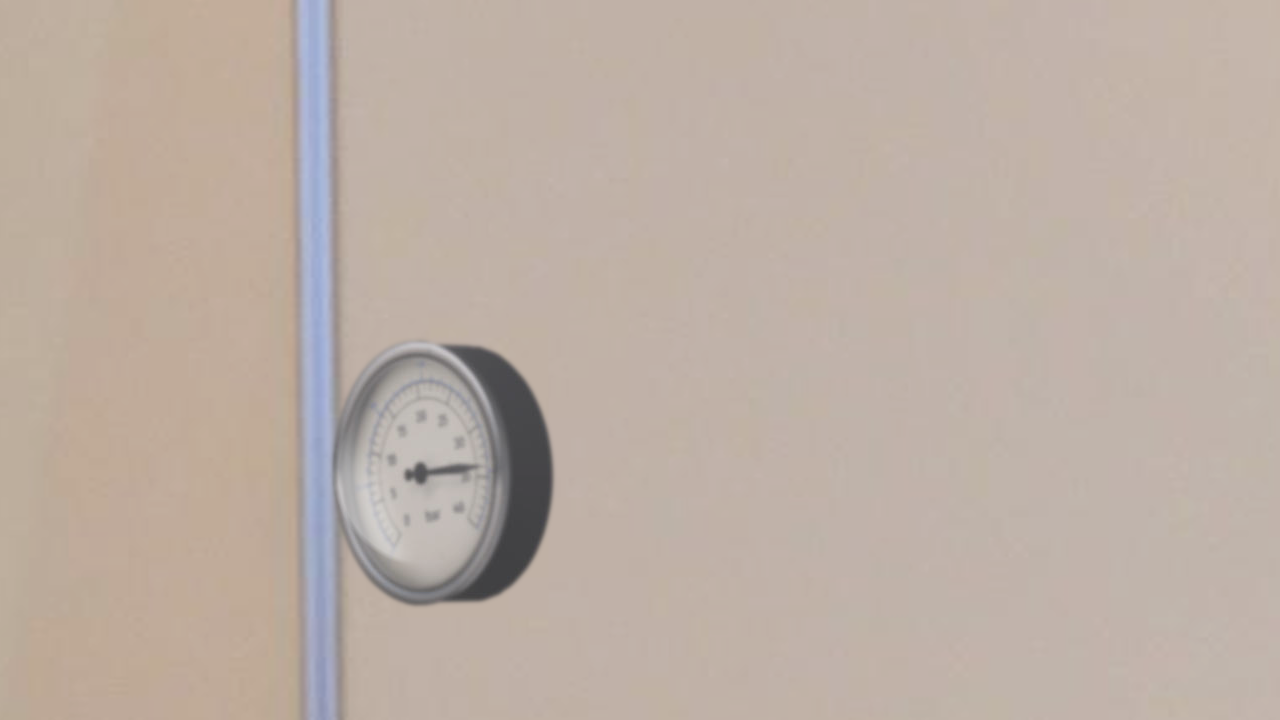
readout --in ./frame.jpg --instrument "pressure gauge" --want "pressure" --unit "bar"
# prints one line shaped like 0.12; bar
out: 34; bar
